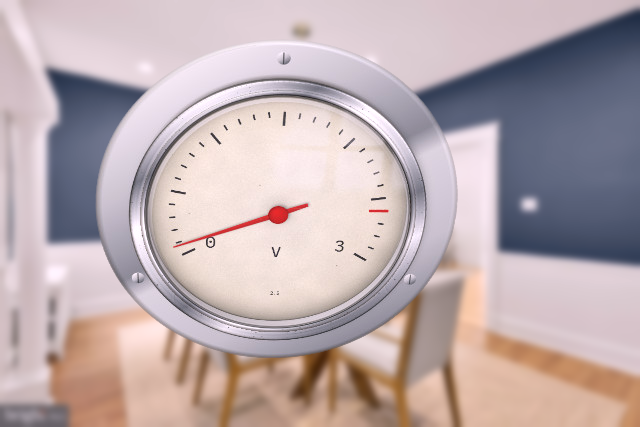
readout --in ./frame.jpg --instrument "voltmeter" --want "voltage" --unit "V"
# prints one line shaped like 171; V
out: 0.1; V
